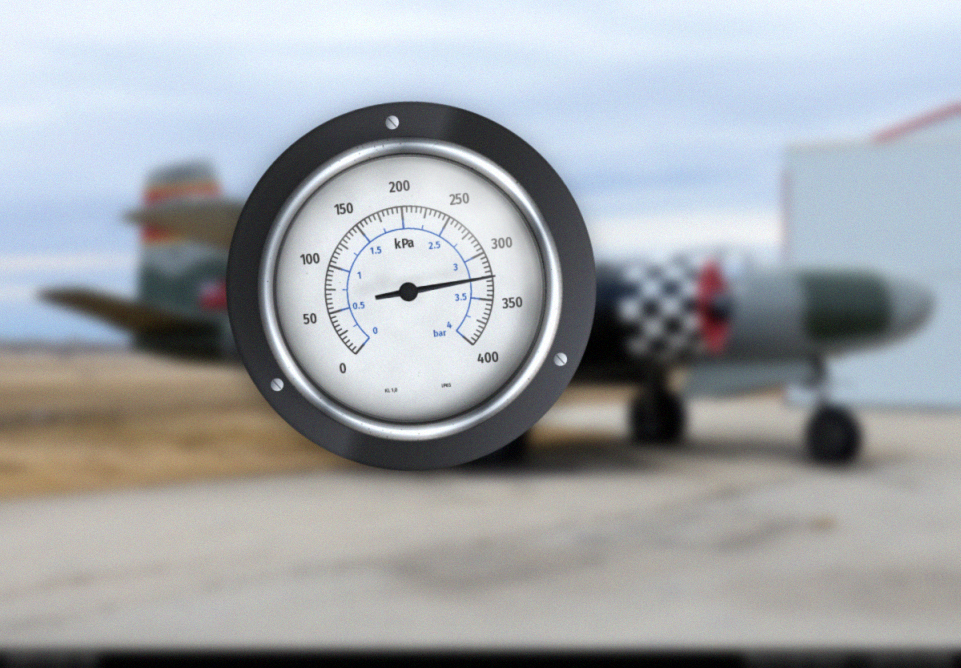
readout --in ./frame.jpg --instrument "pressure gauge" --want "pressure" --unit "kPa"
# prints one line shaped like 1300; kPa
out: 325; kPa
